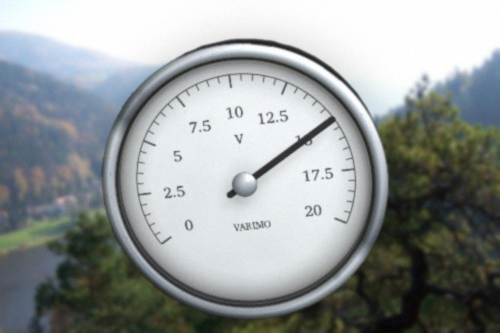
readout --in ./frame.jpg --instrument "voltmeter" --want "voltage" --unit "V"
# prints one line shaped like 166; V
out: 15; V
